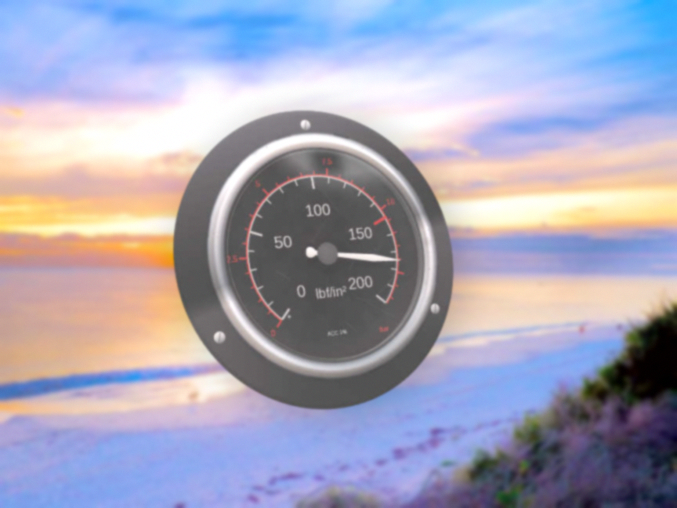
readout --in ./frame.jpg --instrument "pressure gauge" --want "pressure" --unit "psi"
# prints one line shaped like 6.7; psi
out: 175; psi
